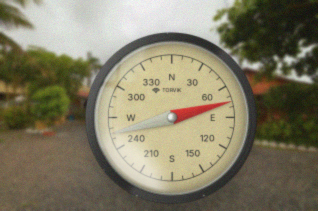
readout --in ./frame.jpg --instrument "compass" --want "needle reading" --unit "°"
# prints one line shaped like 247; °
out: 75; °
